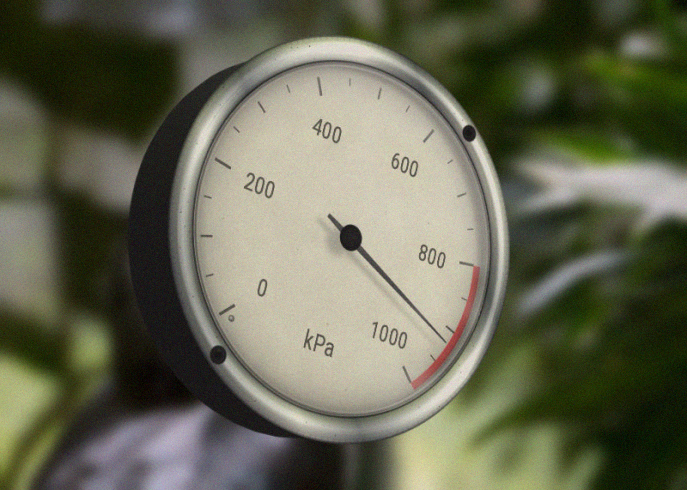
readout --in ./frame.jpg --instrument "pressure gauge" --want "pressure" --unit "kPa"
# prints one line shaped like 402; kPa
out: 925; kPa
